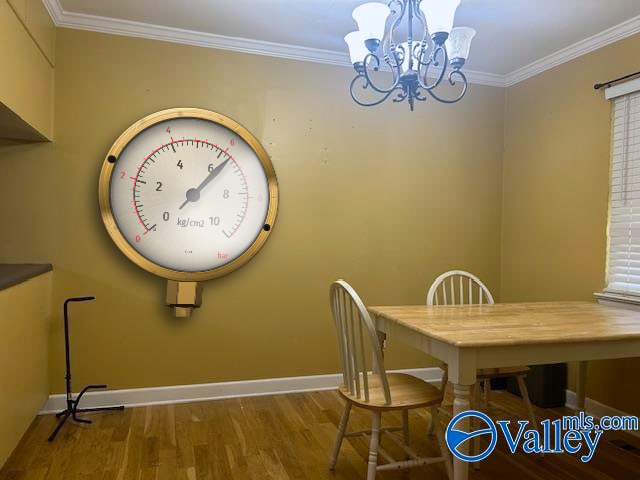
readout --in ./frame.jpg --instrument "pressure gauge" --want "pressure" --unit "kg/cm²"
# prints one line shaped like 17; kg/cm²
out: 6.4; kg/cm²
